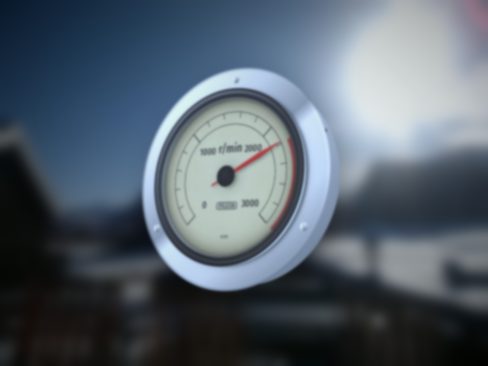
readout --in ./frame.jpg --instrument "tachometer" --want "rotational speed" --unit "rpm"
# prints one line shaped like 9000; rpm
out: 2200; rpm
